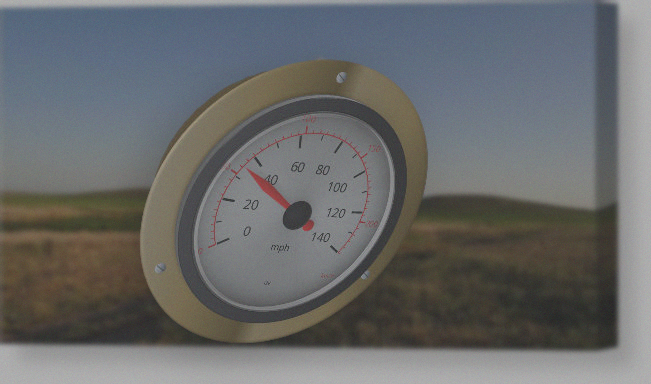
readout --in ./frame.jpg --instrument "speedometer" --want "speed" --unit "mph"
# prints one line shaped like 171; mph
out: 35; mph
